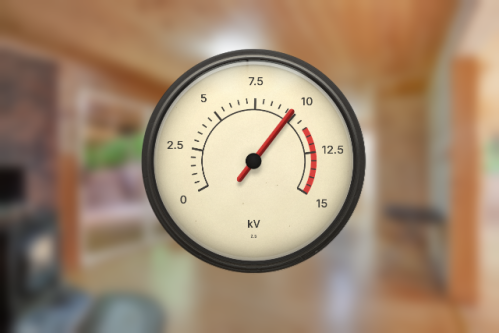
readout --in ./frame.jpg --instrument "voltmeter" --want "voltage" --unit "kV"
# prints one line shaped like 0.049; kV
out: 9.75; kV
